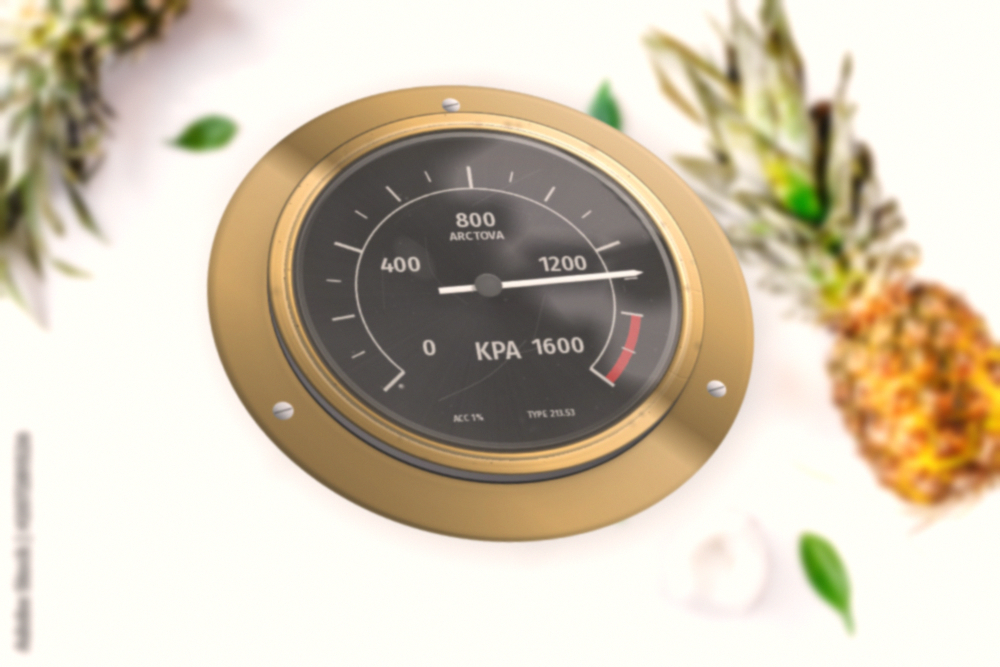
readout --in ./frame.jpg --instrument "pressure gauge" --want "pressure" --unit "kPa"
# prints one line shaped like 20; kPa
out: 1300; kPa
